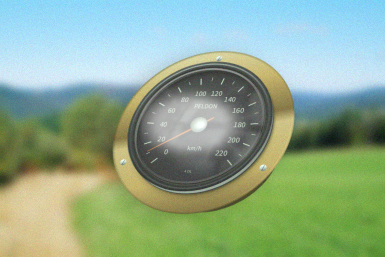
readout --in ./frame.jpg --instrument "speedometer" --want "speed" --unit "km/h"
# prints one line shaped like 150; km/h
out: 10; km/h
